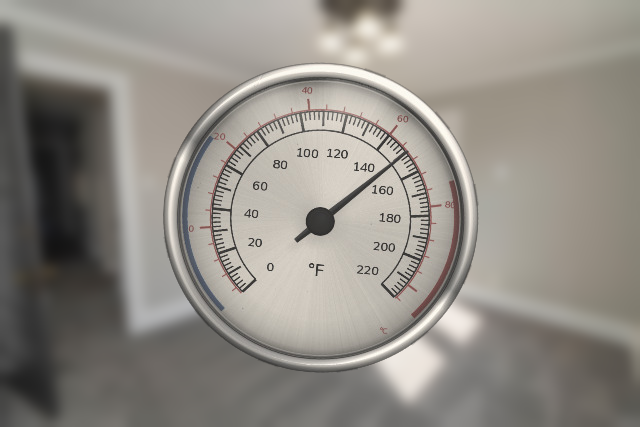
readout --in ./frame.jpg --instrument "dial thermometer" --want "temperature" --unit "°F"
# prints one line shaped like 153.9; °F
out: 150; °F
